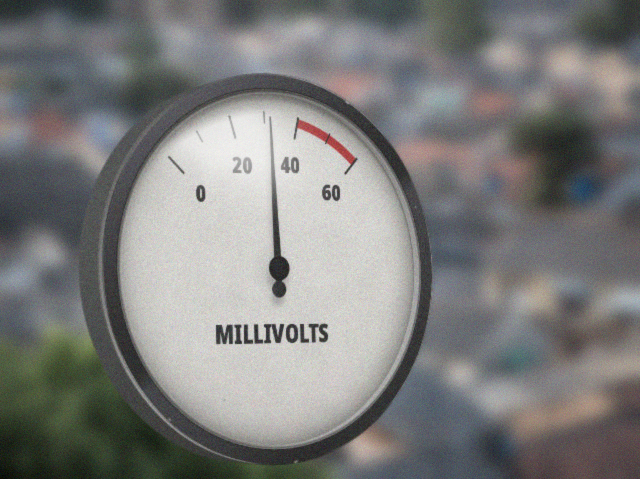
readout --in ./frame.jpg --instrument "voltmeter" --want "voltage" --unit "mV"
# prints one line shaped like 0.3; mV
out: 30; mV
